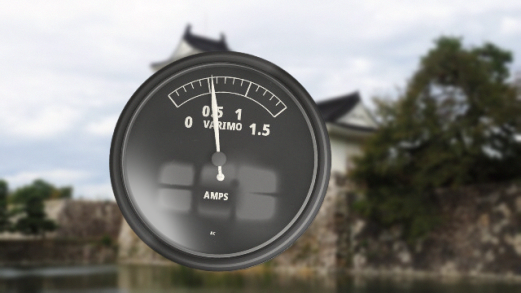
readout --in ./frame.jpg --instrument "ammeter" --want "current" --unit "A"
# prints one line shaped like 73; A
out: 0.55; A
